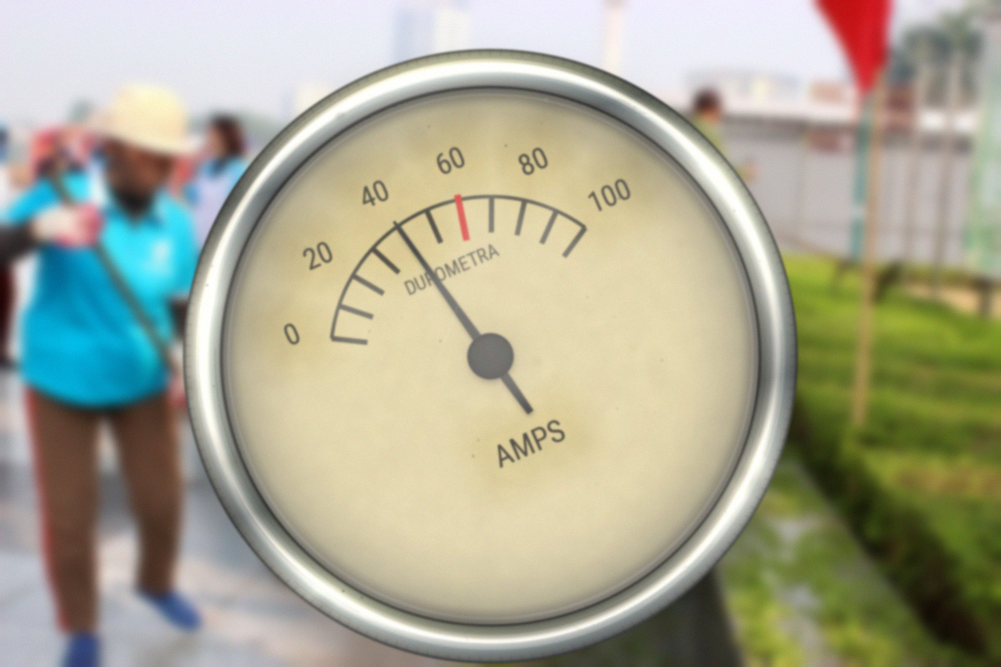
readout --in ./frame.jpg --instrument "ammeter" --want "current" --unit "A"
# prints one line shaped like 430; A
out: 40; A
